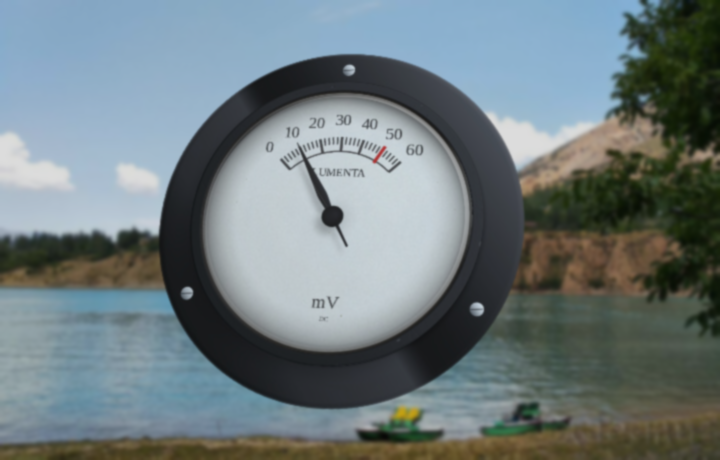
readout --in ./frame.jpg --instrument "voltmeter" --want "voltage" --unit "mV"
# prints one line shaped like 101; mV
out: 10; mV
